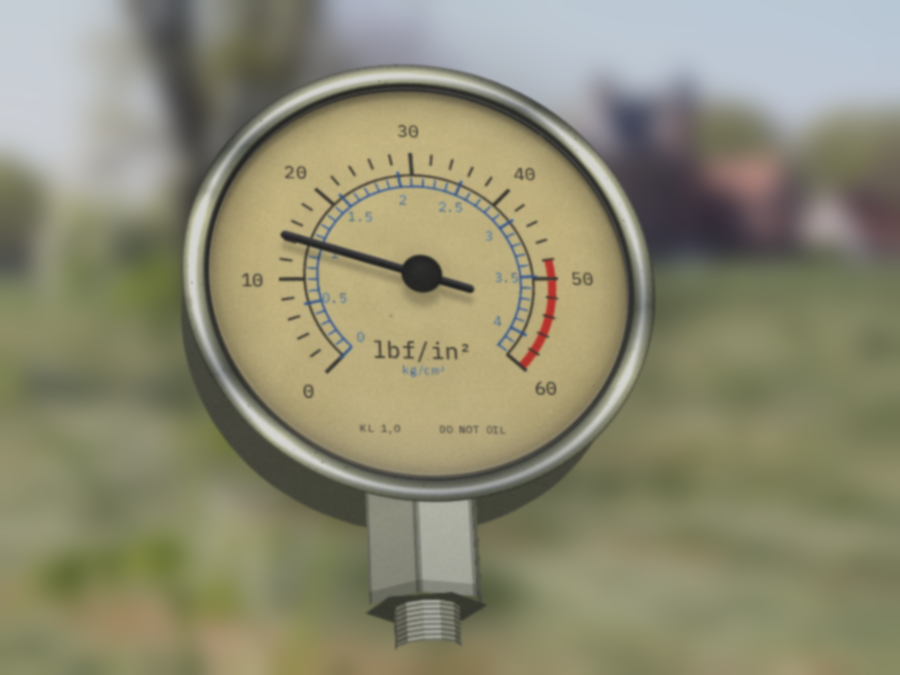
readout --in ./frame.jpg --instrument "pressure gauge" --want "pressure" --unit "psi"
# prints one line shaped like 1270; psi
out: 14; psi
